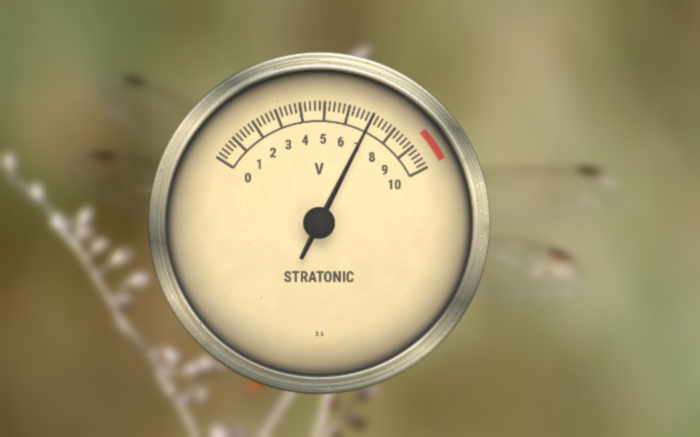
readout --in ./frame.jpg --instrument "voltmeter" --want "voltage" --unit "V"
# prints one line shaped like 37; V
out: 7; V
